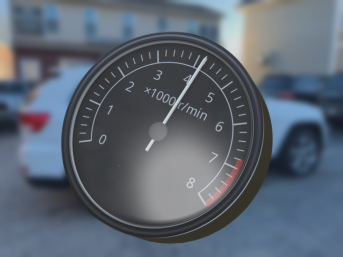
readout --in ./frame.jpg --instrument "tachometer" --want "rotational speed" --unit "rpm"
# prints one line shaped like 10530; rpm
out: 4200; rpm
